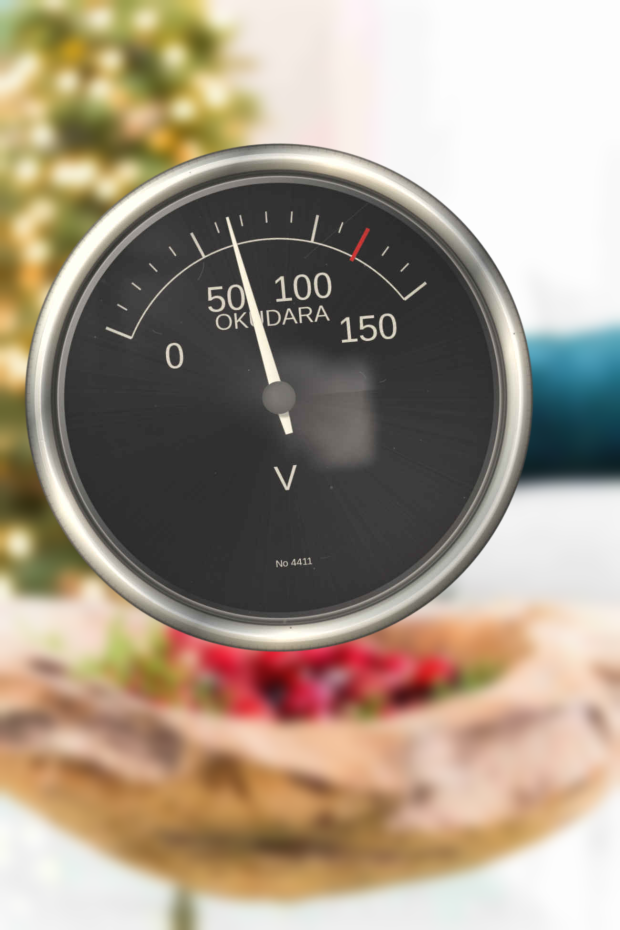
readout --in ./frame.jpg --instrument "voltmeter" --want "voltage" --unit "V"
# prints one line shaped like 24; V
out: 65; V
